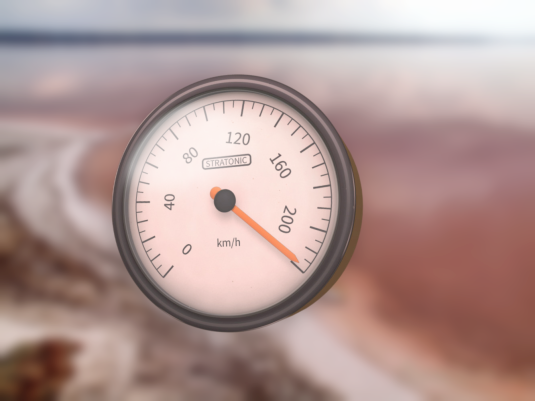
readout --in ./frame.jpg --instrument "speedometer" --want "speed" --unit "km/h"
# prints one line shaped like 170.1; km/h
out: 217.5; km/h
